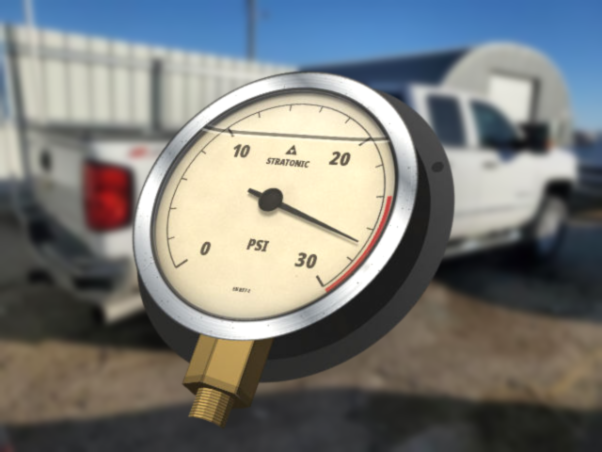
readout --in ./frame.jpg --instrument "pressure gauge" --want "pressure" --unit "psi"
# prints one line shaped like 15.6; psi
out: 27; psi
